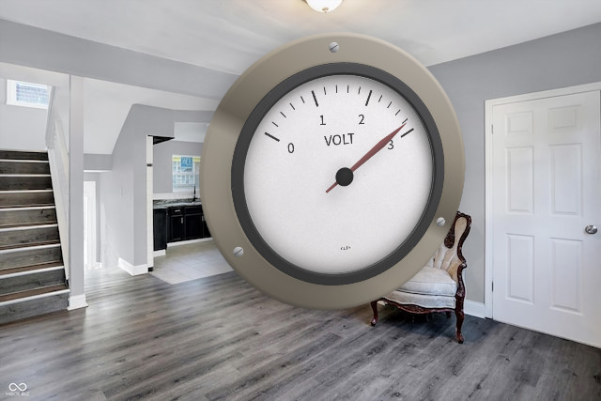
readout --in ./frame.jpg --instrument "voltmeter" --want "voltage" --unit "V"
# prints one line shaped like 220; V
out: 2.8; V
